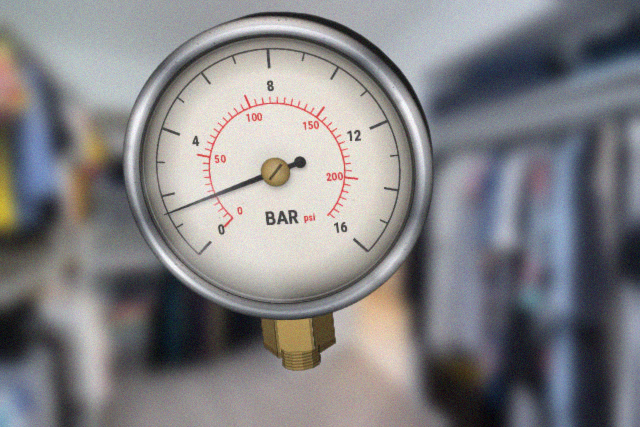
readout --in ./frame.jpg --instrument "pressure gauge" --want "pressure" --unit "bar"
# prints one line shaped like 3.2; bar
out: 1.5; bar
